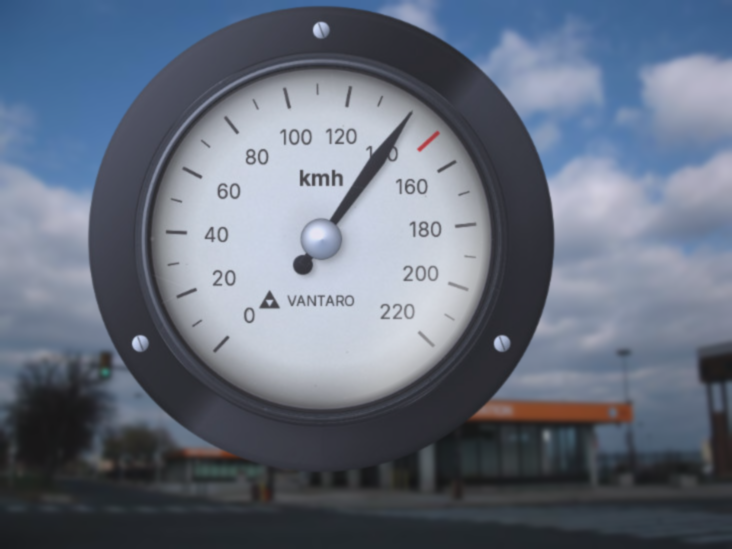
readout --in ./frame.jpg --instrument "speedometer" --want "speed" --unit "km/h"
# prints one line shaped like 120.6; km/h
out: 140; km/h
